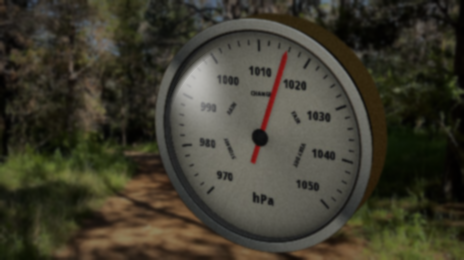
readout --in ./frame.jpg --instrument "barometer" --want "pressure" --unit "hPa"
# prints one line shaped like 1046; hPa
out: 1016; hPa
